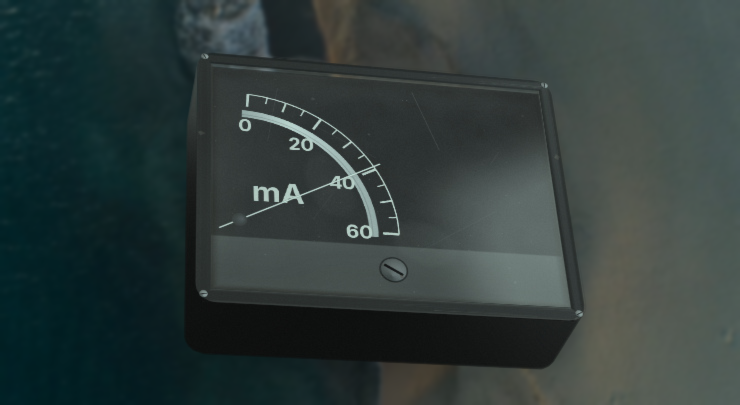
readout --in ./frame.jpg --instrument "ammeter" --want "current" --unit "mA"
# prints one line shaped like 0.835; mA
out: 40; mA
